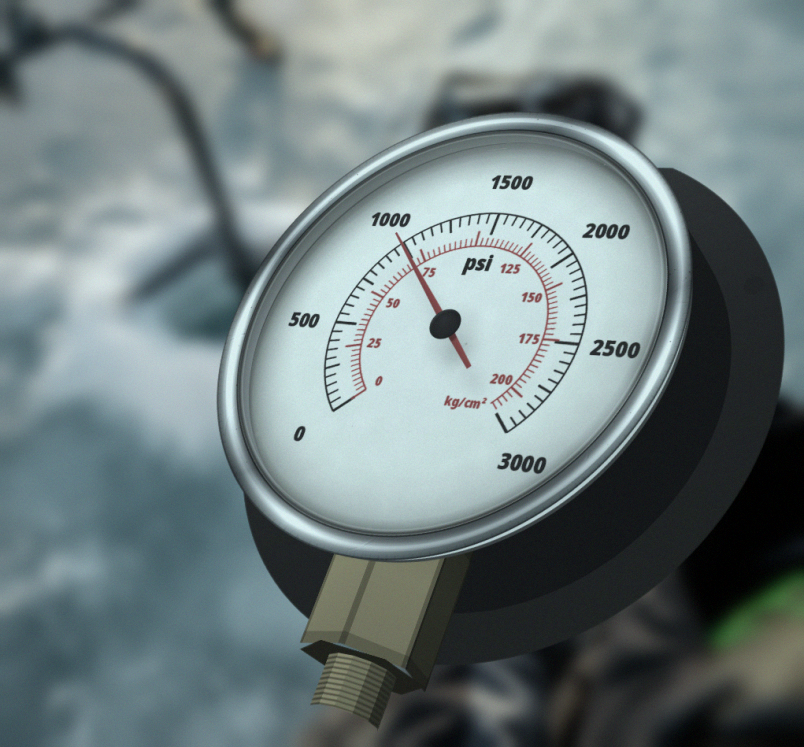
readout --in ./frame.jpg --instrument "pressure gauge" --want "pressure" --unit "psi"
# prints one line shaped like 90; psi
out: 1000; psi
